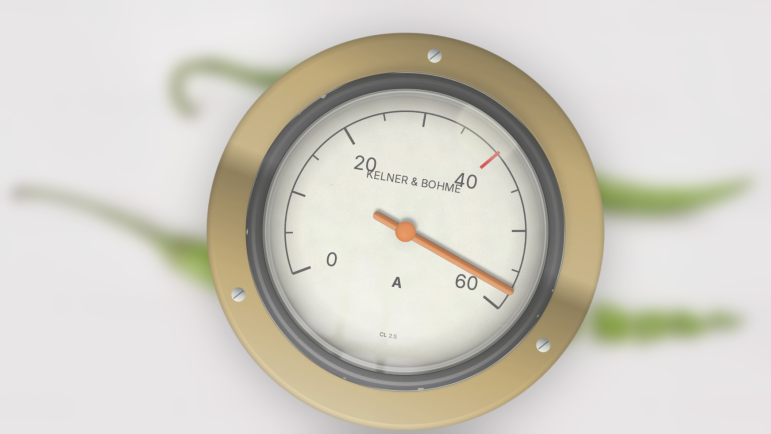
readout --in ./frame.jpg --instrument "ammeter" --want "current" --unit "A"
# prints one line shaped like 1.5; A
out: 57.5; A
